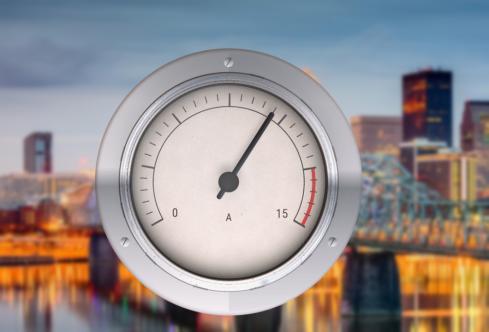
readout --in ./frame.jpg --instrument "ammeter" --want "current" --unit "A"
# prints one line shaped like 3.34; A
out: 9.5; A
